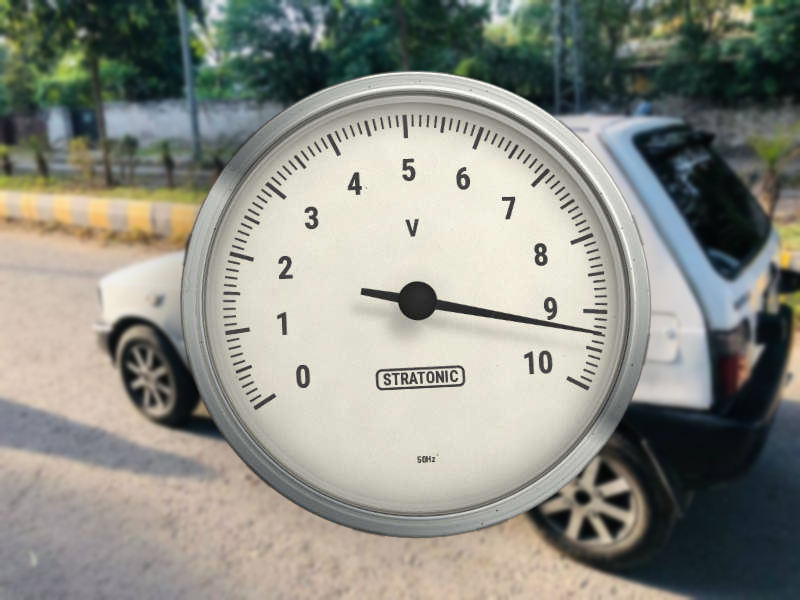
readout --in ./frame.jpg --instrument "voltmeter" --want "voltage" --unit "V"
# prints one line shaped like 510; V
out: 9.3; V
